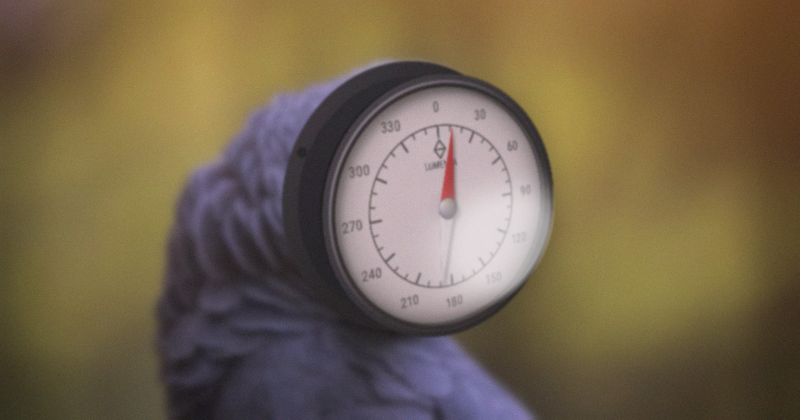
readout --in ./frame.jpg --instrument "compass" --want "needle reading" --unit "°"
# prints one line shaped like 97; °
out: 10; °
